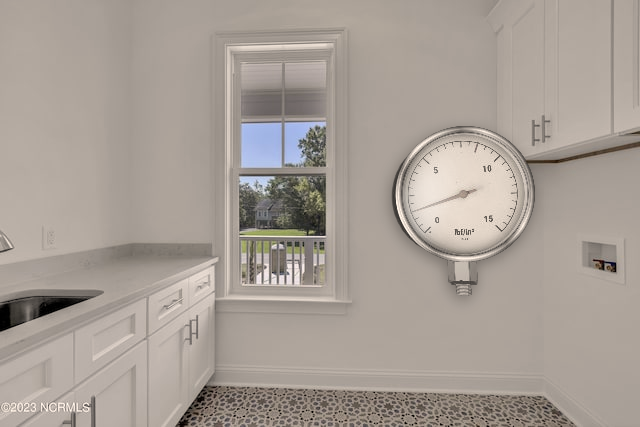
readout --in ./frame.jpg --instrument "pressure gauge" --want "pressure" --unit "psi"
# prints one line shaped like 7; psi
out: 1.5; psi
